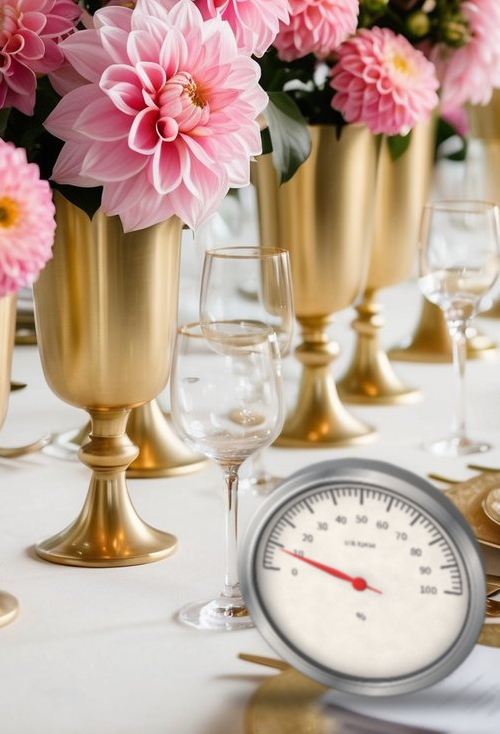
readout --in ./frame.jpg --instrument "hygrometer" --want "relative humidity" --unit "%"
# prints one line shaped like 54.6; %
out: 10; %
